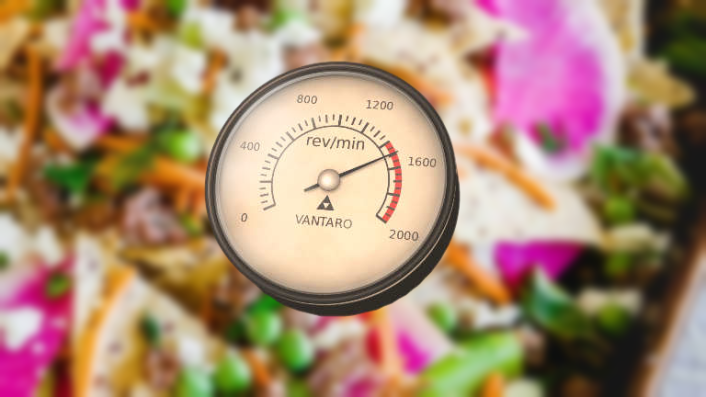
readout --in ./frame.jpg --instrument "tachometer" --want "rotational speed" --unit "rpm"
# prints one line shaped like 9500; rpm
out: 1500; rpm
